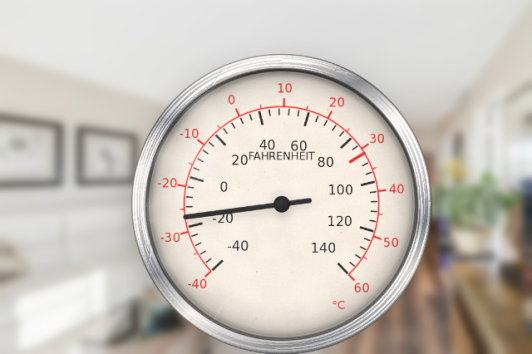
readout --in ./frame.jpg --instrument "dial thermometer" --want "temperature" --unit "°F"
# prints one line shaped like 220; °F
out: -16; °F
